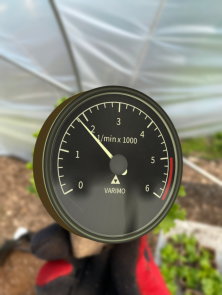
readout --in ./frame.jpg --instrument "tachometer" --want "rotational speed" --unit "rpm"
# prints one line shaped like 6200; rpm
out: 1800; rpm
